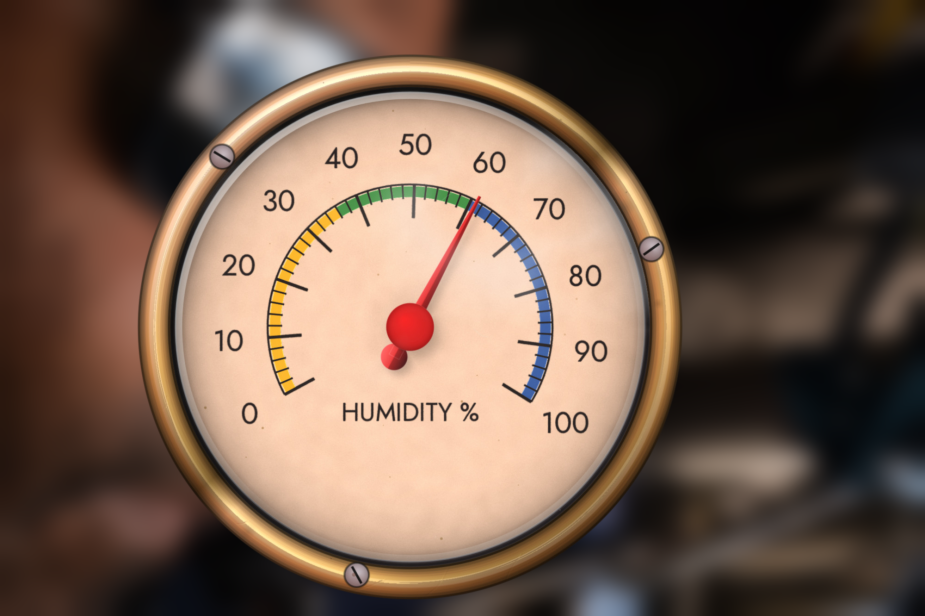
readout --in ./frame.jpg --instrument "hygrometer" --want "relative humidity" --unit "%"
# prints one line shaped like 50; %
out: 61; %
